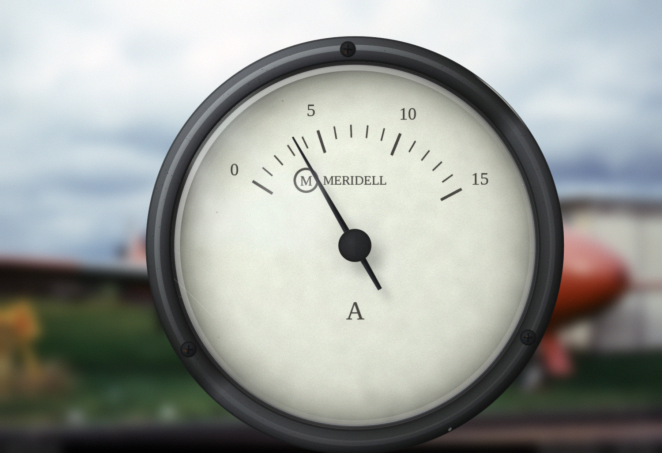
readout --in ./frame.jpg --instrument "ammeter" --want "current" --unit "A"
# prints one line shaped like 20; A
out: 3.5; A
